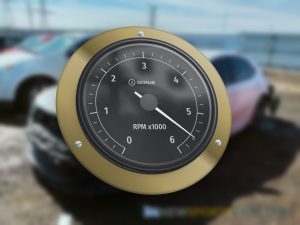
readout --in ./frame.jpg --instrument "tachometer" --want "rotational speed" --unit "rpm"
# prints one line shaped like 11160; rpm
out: 5600; rpm
